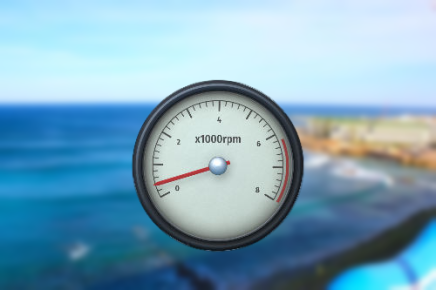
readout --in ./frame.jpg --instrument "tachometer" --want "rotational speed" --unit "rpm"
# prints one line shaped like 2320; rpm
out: 400; rpm
